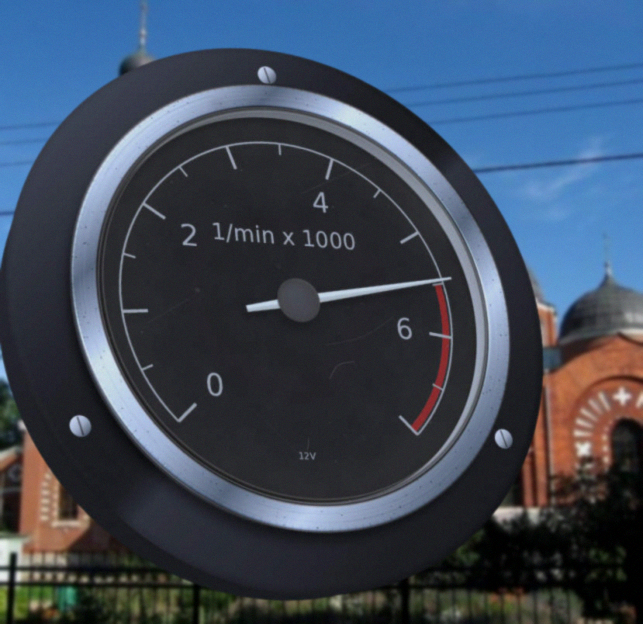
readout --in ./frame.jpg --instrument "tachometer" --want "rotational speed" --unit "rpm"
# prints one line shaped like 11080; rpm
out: 5500; rpm
